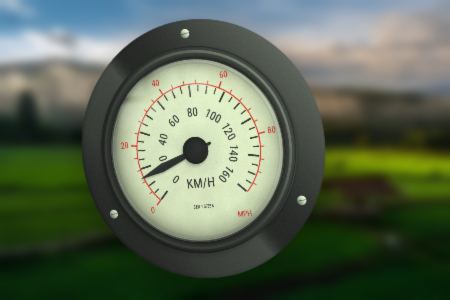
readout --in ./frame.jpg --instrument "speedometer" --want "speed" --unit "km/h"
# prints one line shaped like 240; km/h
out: 15; km/h
